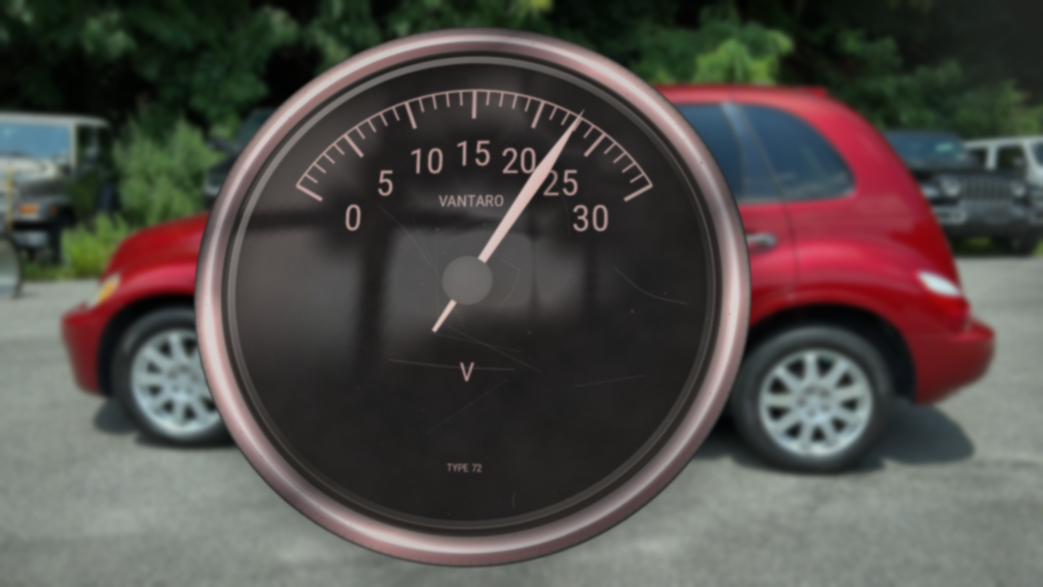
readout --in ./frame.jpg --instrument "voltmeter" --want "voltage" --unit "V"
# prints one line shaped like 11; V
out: 23; V
